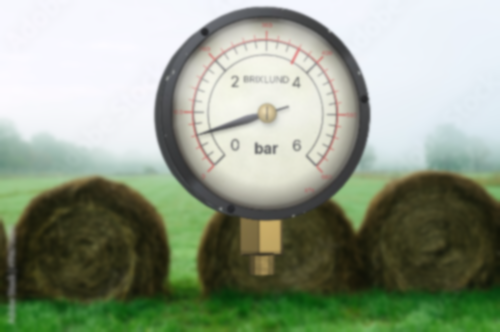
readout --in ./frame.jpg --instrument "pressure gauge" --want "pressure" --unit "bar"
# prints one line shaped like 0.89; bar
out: 0.6; bar
